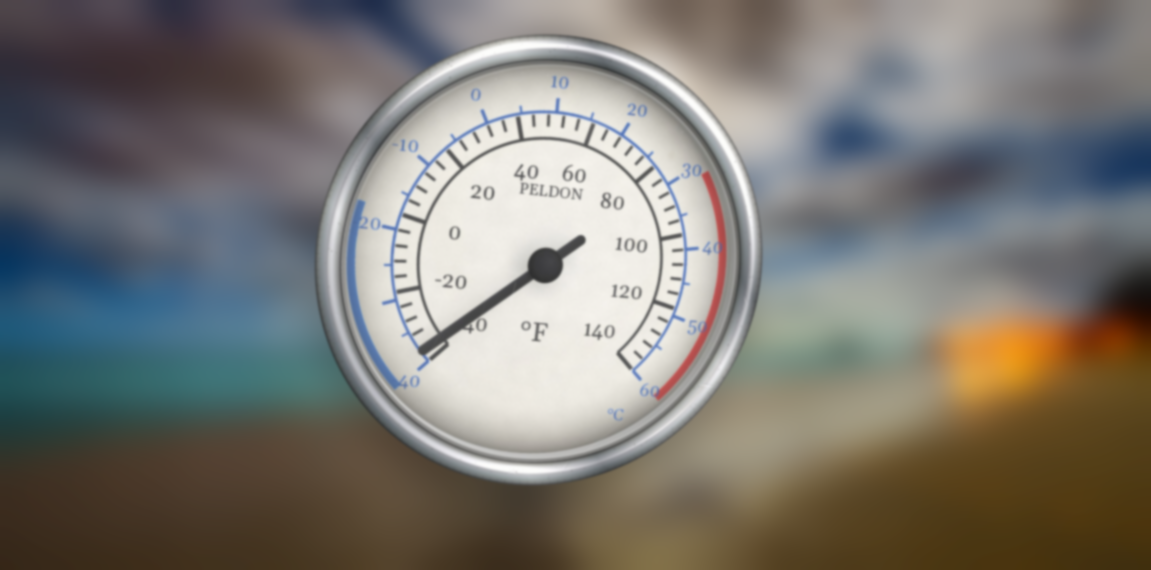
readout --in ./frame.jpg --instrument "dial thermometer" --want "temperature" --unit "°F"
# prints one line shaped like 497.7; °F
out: -36; °F
